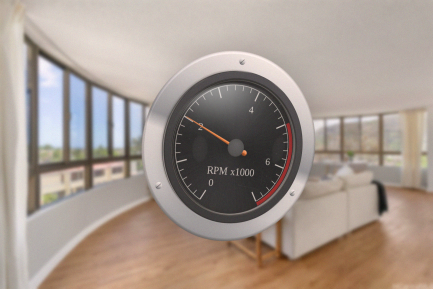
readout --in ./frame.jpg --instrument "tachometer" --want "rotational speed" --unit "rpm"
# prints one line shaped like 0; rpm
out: 2000; rpm
